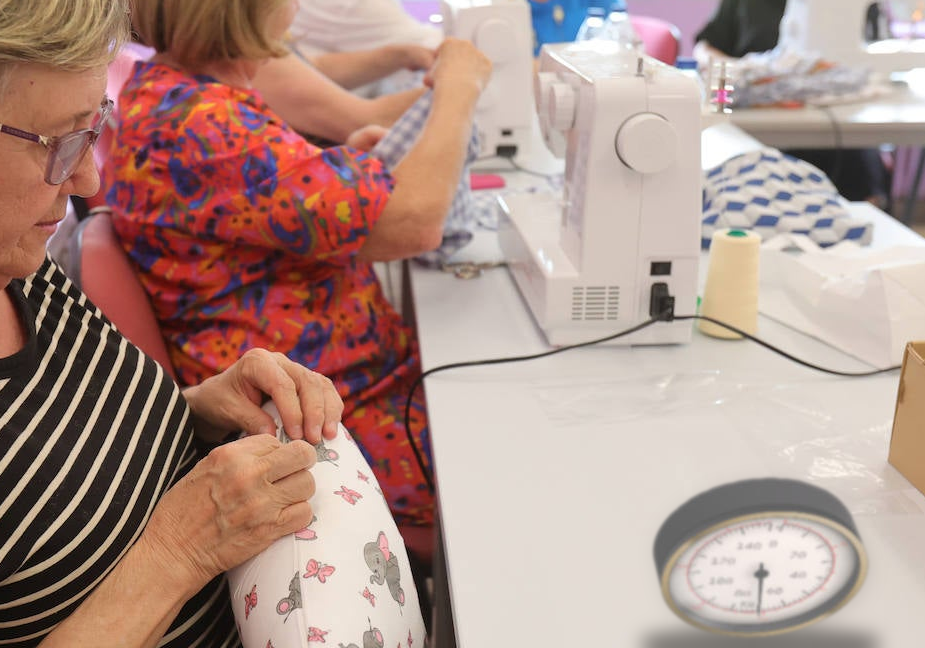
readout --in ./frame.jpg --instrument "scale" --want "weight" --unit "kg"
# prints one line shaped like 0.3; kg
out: 70; kg
